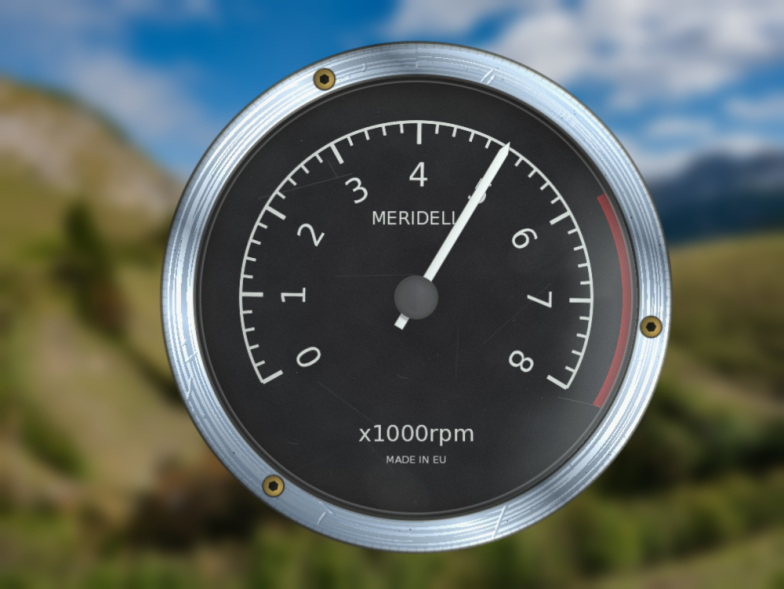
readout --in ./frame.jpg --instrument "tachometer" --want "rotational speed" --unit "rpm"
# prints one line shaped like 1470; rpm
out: 5000; rpm
